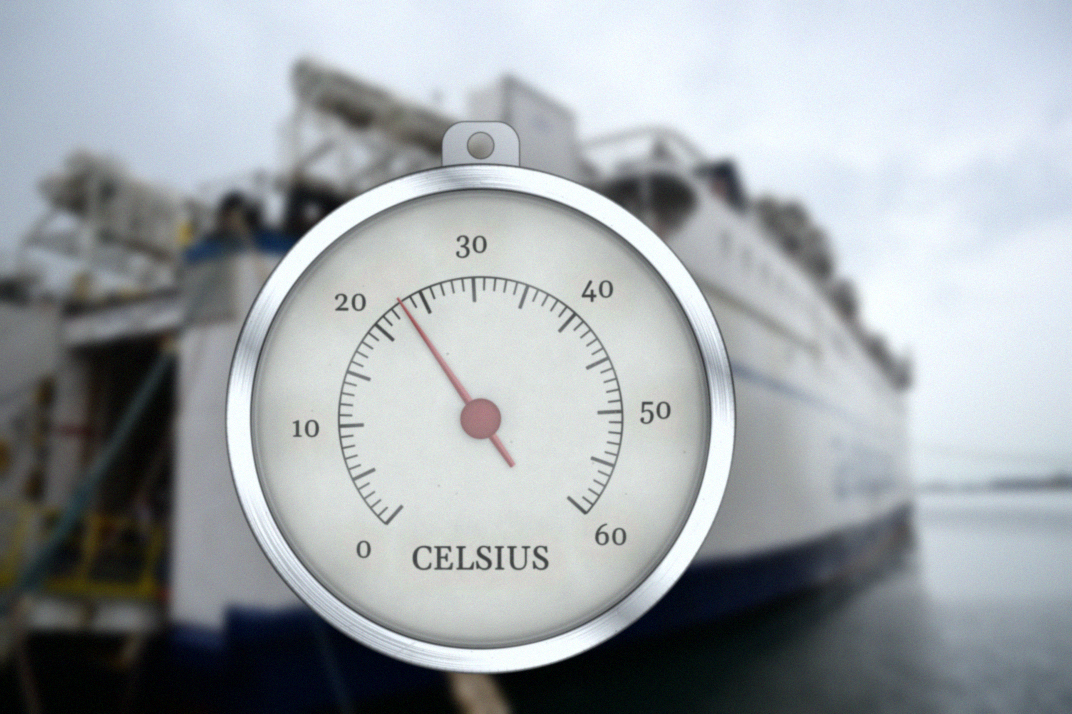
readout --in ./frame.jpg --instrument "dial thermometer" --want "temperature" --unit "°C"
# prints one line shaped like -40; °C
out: 23; °C
